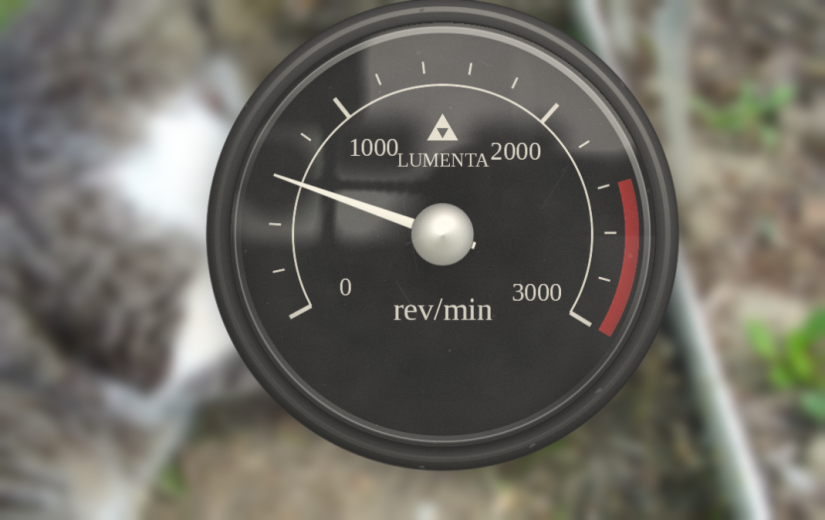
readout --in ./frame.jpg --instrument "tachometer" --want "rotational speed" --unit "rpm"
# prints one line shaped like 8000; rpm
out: 600; rpm
